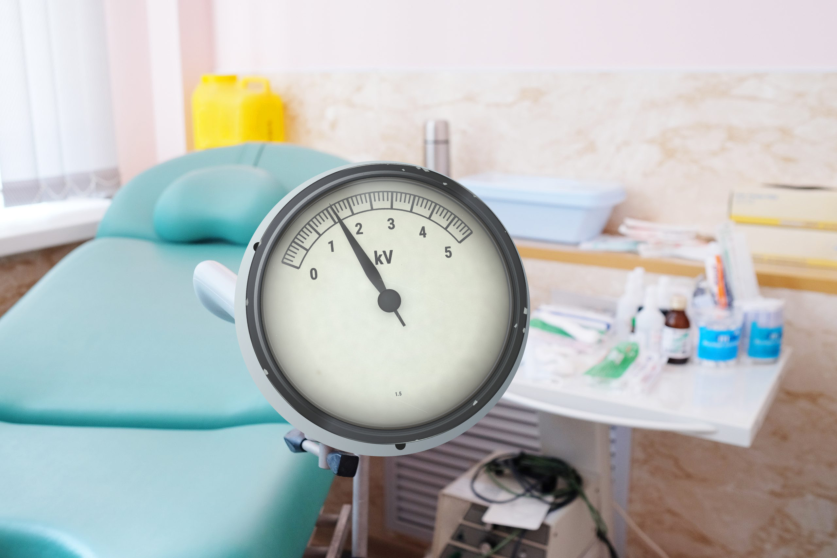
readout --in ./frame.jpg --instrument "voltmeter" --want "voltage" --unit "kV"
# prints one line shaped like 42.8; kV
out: 1.6; kV
